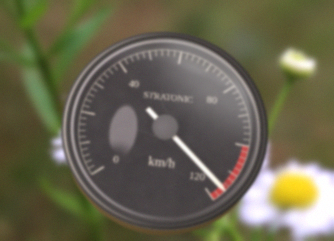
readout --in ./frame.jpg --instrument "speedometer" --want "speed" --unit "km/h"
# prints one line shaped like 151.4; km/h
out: 116; km/h
